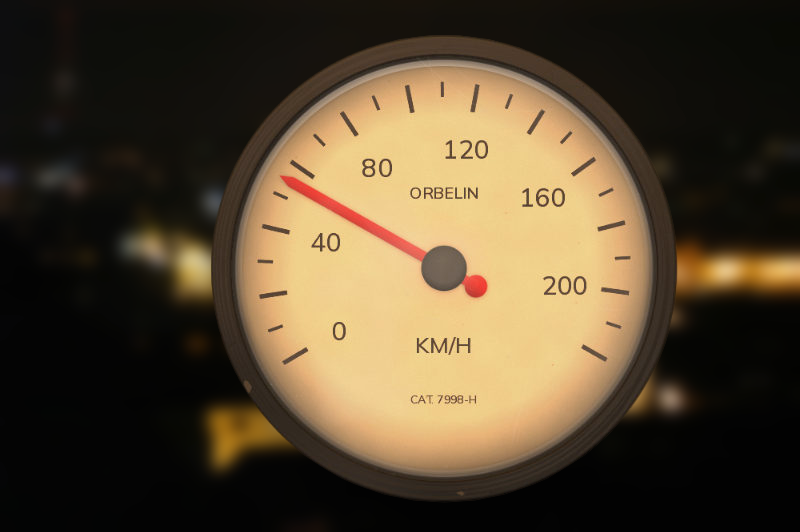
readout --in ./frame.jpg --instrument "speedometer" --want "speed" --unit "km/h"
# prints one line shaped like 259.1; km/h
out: 55; km/h
